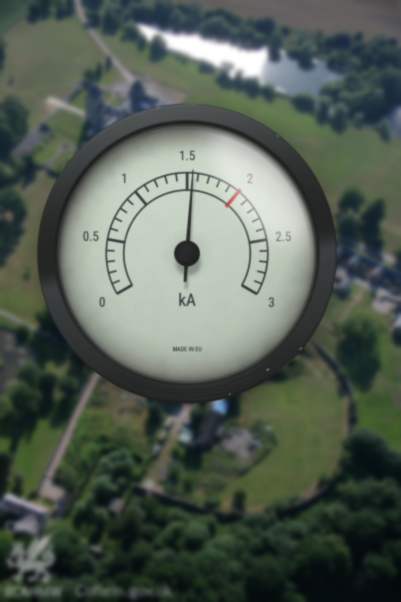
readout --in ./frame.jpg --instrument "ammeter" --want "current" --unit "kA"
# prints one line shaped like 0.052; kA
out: 1.55; kA
